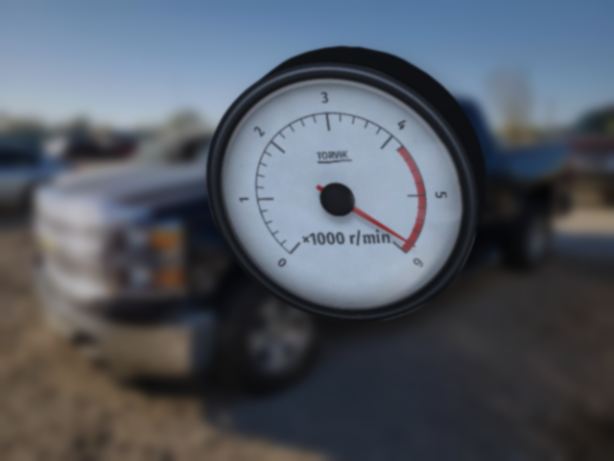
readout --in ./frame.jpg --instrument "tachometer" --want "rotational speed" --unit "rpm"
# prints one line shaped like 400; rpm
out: 5800; rpm
